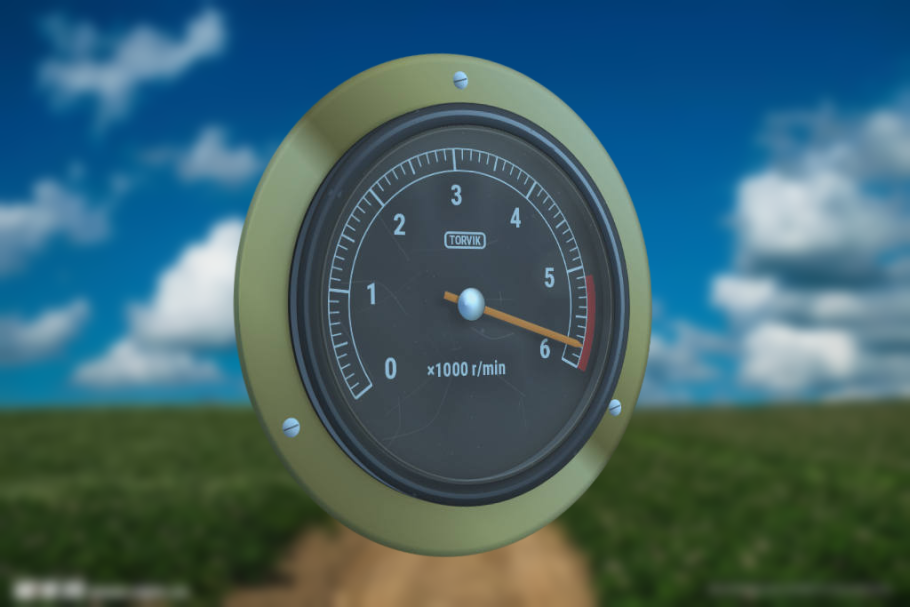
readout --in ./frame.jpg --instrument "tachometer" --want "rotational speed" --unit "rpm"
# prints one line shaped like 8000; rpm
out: 5800; rpm
